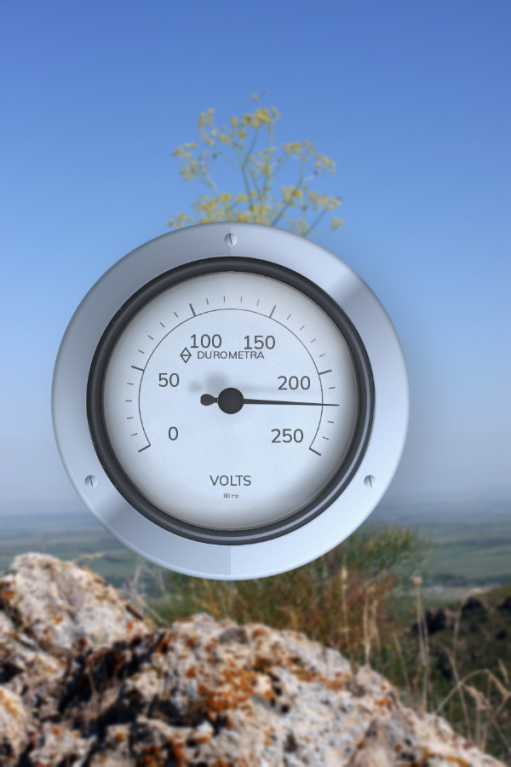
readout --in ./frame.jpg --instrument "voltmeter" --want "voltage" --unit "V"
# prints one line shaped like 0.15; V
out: 220; V
